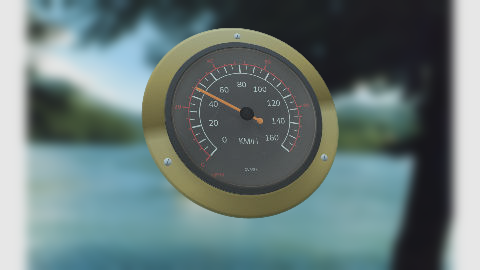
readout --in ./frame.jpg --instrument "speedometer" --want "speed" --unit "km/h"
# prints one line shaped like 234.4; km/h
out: 45; km/h
